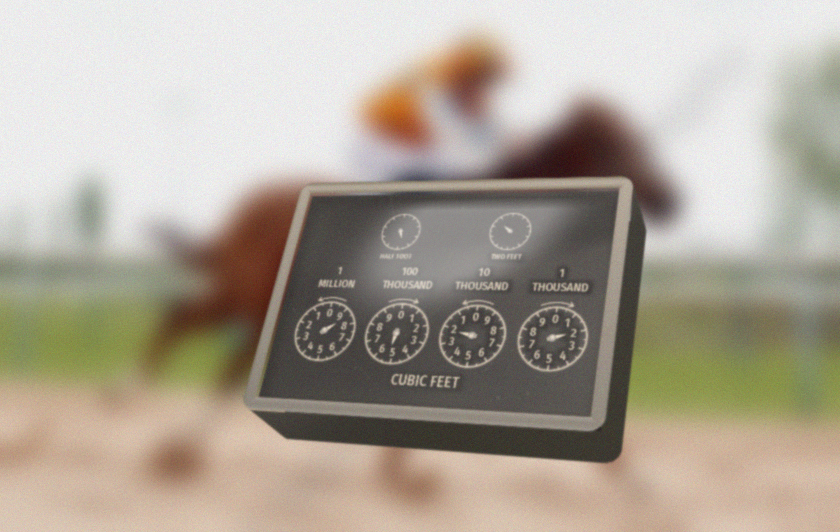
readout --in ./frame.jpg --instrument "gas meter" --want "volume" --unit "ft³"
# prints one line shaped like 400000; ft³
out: 852200; ft³
